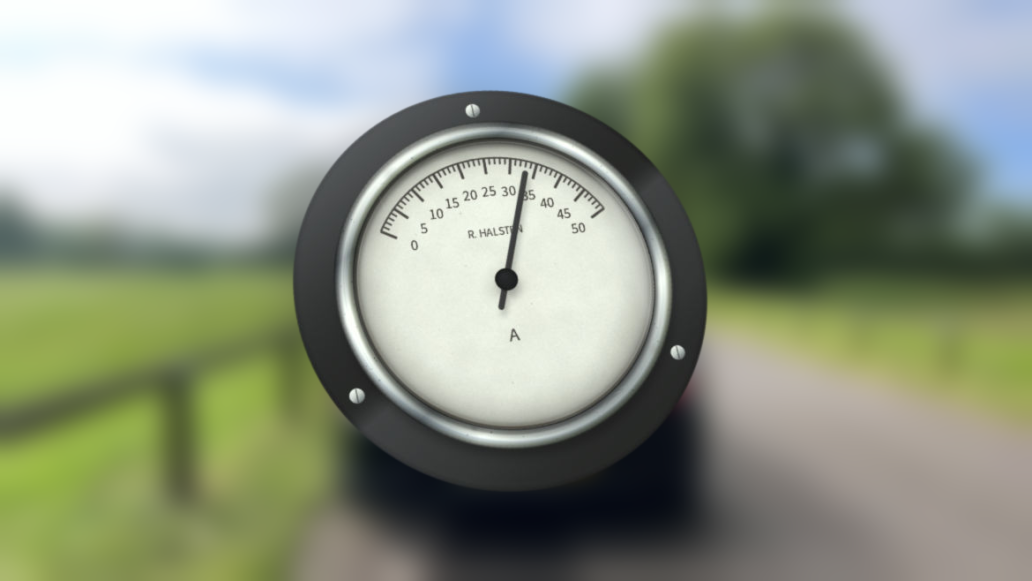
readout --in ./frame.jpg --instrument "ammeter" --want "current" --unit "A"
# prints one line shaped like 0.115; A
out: 33; A
